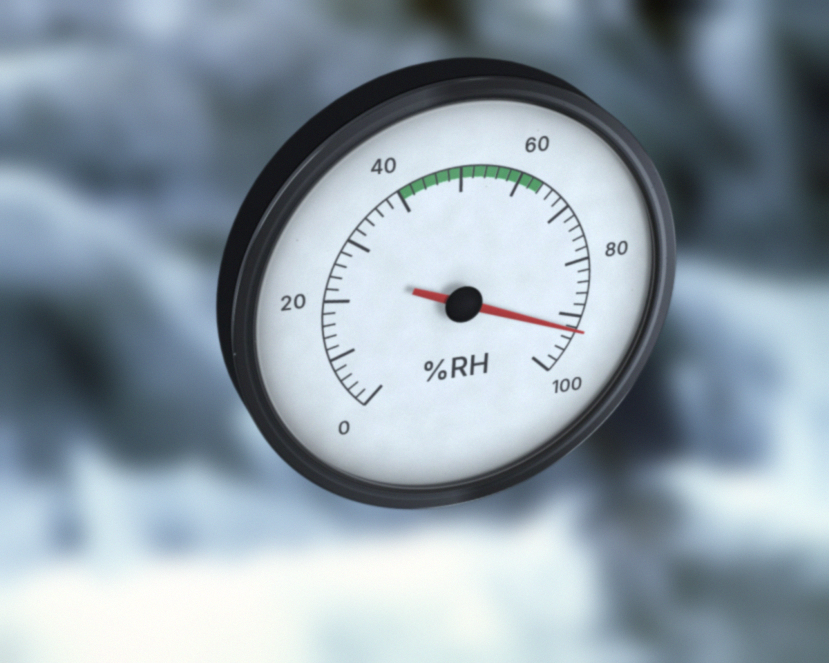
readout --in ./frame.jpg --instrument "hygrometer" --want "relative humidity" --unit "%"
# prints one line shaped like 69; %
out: 92; %
